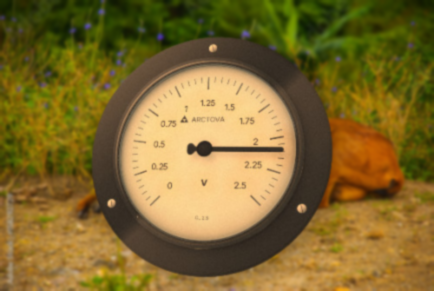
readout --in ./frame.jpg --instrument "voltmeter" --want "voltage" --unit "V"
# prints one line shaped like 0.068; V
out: 2.1; V
